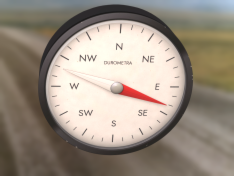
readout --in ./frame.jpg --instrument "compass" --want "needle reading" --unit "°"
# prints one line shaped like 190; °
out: 110; °
